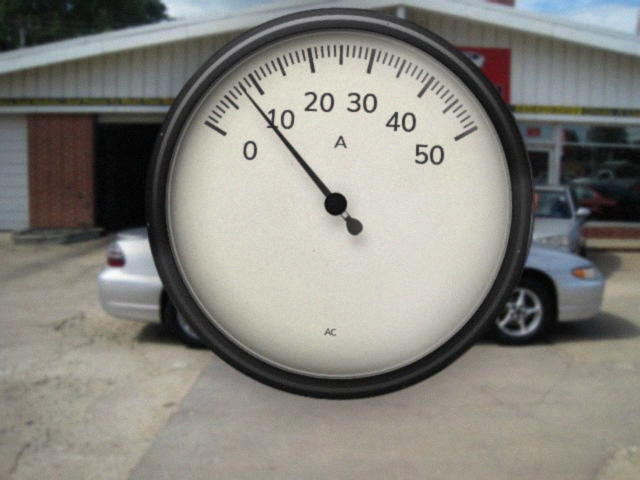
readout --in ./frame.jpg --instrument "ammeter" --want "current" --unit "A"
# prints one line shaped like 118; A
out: 8; A
